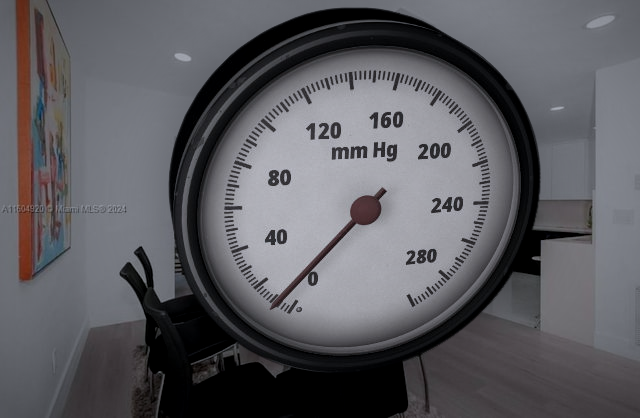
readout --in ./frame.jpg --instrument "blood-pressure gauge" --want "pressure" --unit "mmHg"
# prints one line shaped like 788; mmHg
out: 10; mmHg
